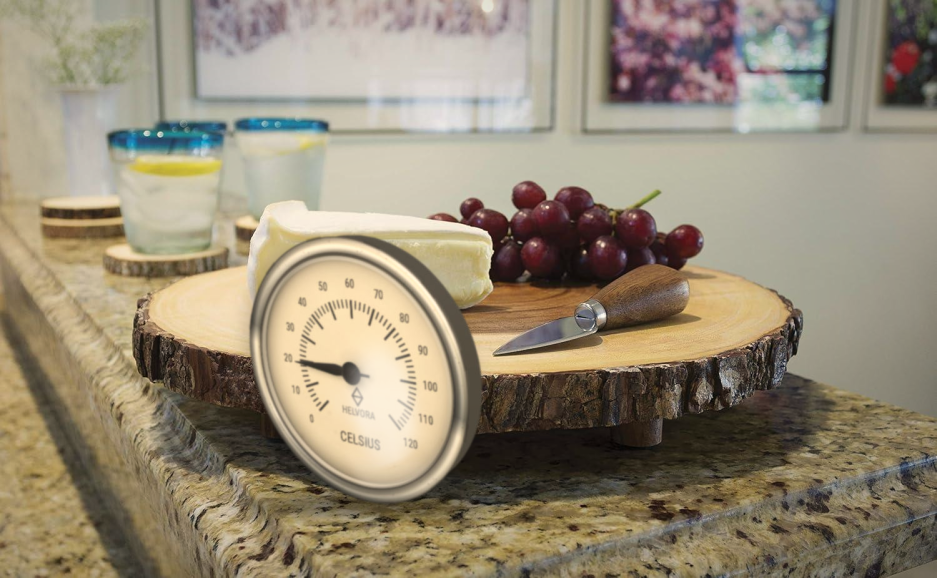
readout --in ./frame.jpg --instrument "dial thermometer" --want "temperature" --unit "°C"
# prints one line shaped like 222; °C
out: 20; °C
